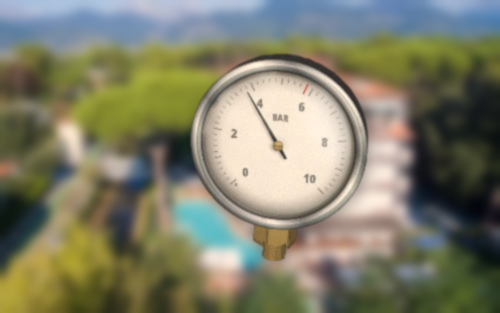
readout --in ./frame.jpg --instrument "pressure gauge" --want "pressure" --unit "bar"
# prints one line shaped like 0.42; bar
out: 3.8; bar
